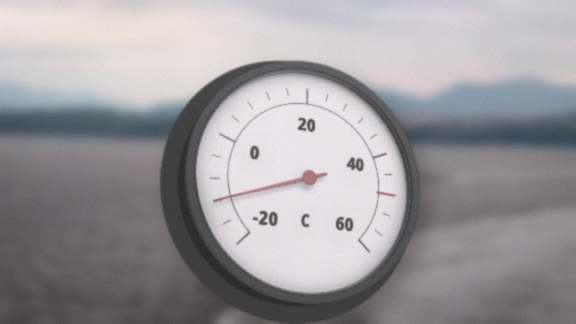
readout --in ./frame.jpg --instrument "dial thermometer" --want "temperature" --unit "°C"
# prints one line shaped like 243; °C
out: -12; °C
